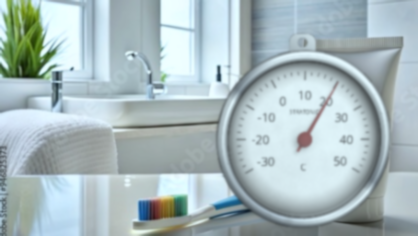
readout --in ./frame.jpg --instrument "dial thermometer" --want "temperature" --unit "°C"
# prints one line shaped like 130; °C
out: 20; °C
